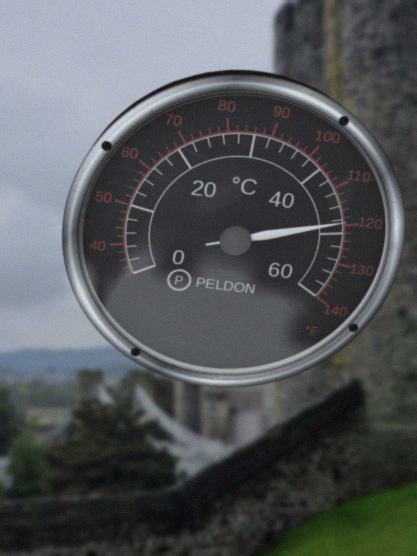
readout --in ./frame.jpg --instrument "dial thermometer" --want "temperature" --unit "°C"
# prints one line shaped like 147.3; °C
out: 48; °C
